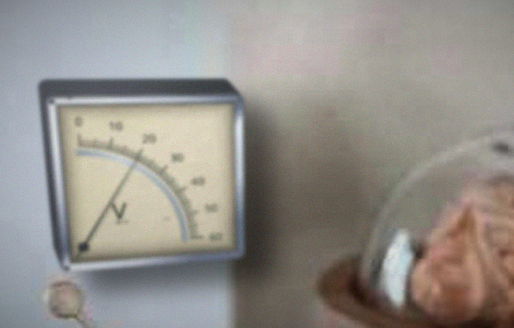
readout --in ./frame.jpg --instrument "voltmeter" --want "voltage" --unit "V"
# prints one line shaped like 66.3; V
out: 20; V
